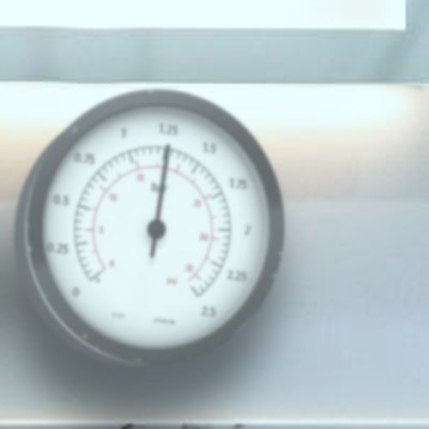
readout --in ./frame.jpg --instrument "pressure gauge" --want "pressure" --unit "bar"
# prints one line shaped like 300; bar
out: 1.25; bar
